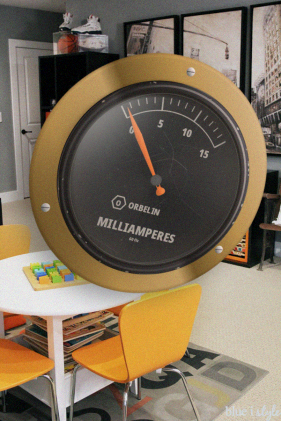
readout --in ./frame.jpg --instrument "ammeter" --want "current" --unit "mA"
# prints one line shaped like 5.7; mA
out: 0.5; mA
